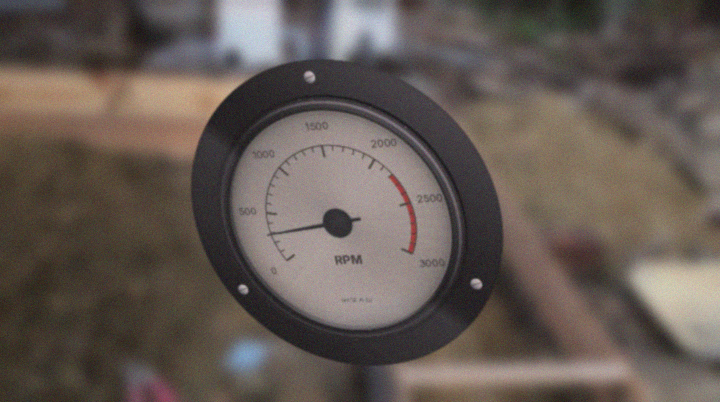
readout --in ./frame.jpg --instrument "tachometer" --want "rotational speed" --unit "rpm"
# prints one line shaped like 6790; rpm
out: 300; rpm
